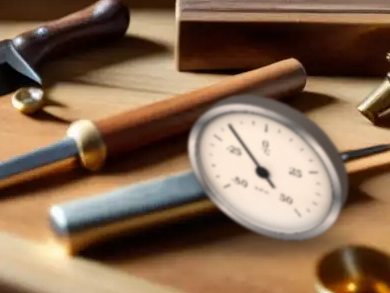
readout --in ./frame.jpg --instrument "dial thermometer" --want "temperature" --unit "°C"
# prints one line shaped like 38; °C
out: -15; °C
